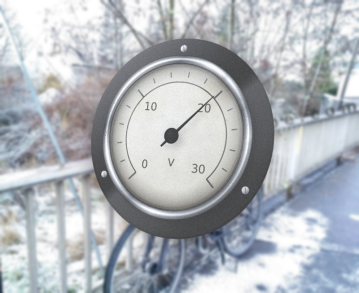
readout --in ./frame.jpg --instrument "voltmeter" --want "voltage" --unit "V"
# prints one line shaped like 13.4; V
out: 20; V
